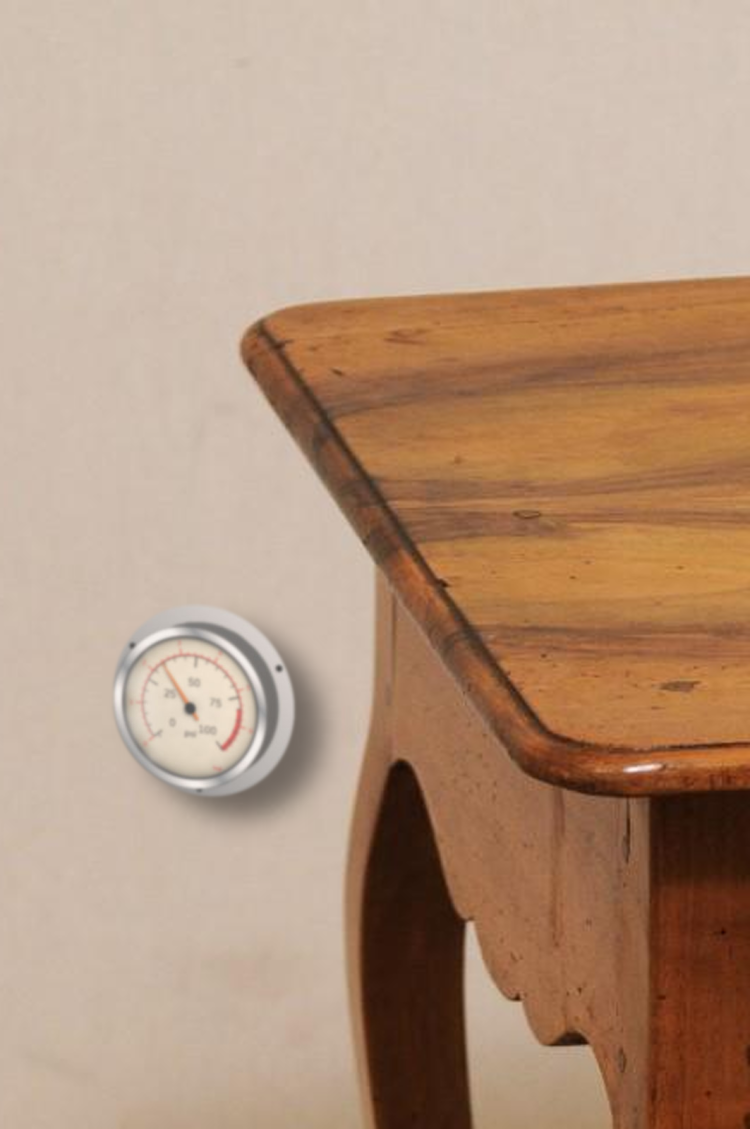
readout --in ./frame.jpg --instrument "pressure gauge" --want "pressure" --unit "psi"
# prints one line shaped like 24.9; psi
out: 35; psi
